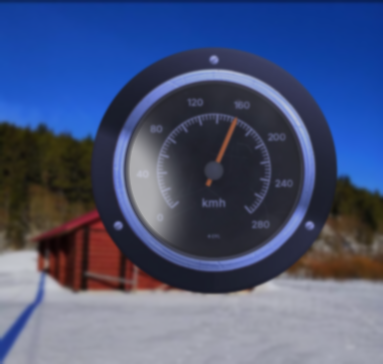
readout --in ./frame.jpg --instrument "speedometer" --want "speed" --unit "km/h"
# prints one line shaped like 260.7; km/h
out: 160; km/h
